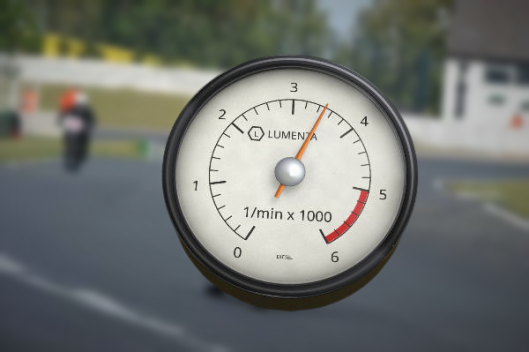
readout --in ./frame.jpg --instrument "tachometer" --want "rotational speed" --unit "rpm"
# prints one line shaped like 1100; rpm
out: 3500; rpm
